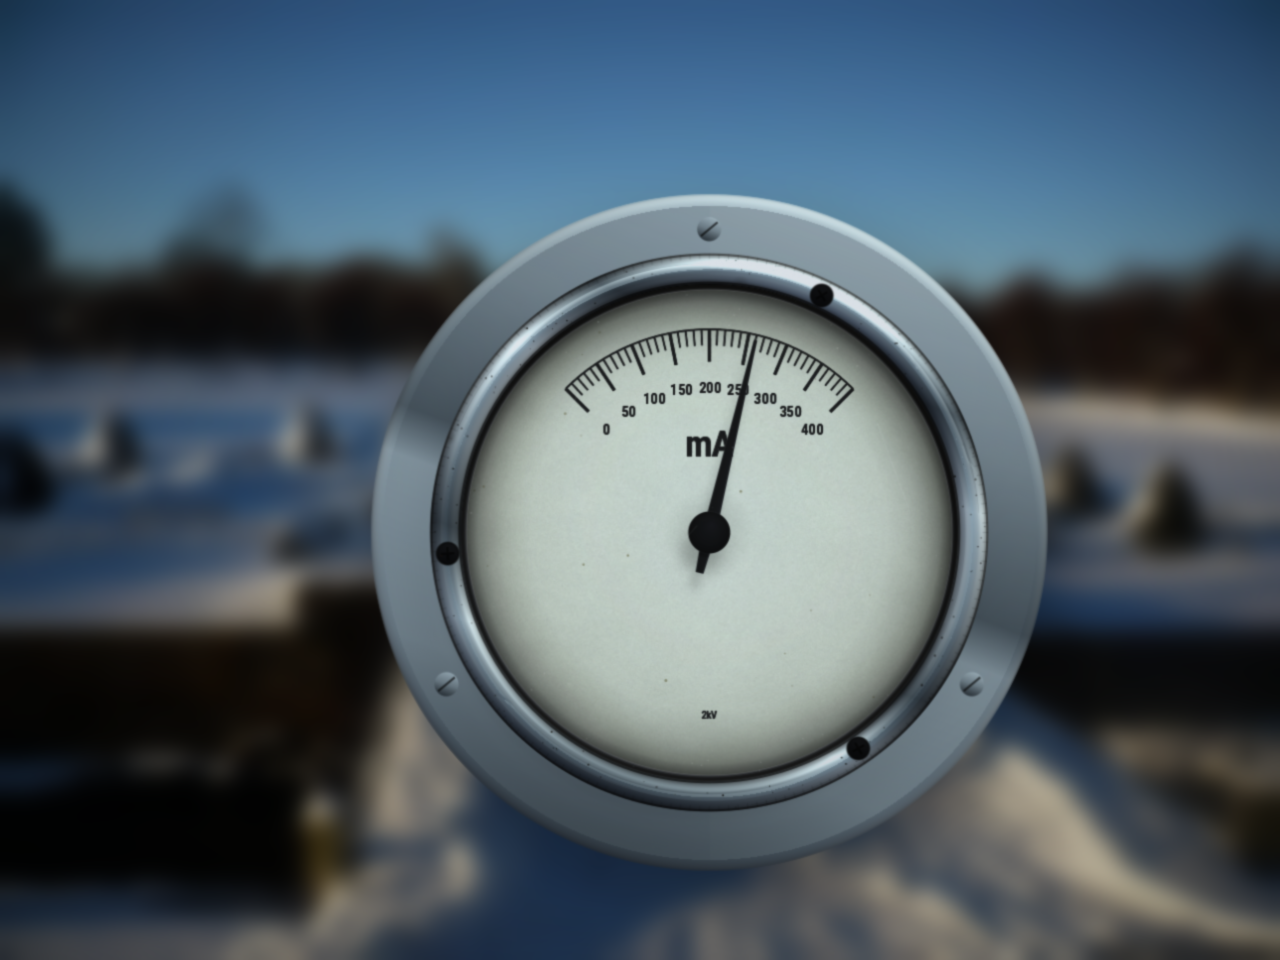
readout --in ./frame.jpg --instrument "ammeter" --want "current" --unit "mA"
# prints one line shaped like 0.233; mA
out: 260; mA
